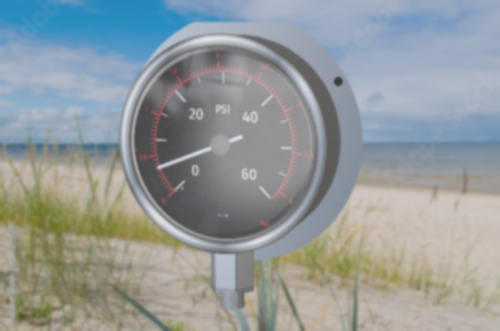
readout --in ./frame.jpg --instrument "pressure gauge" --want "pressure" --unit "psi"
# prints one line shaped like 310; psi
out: 5; psi
